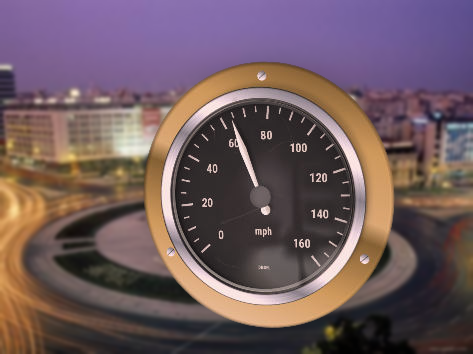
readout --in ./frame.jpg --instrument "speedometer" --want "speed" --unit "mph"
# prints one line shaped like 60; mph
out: 65; mph
